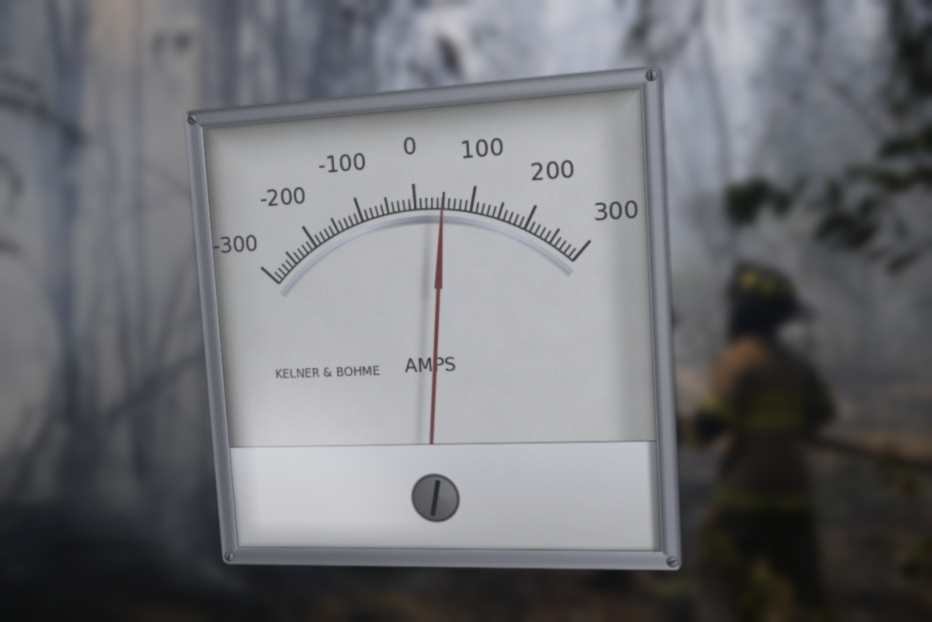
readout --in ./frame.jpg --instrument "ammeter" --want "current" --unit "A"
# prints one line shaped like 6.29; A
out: 50; A
